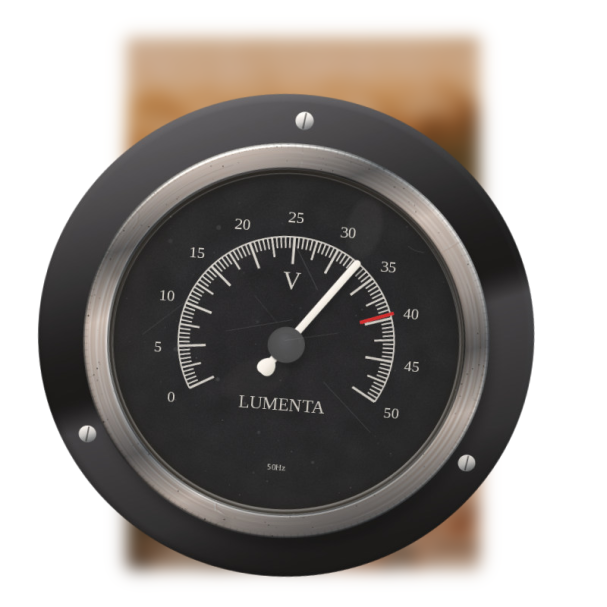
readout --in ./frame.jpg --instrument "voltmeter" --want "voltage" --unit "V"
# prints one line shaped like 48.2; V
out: 32.5; V
